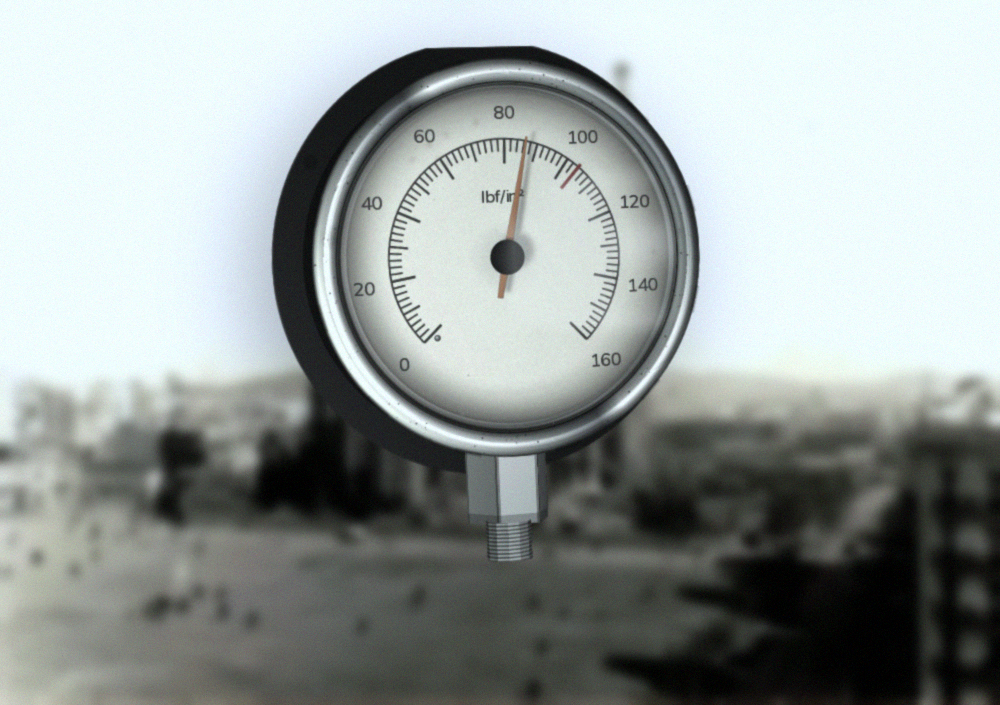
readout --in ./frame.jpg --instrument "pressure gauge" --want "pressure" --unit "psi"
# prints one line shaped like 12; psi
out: 86; psi
